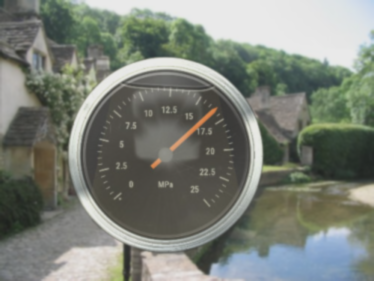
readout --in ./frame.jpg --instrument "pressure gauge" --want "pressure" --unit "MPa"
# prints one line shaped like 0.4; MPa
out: 16.5; MPa
